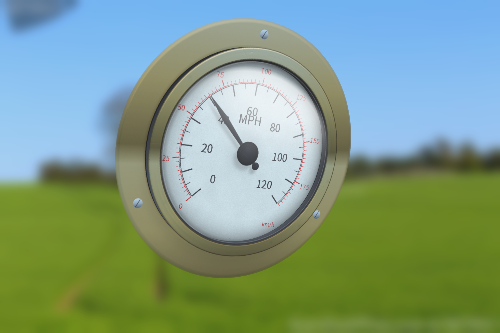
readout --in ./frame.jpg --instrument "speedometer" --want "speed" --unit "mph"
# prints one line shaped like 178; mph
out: 40; mph
